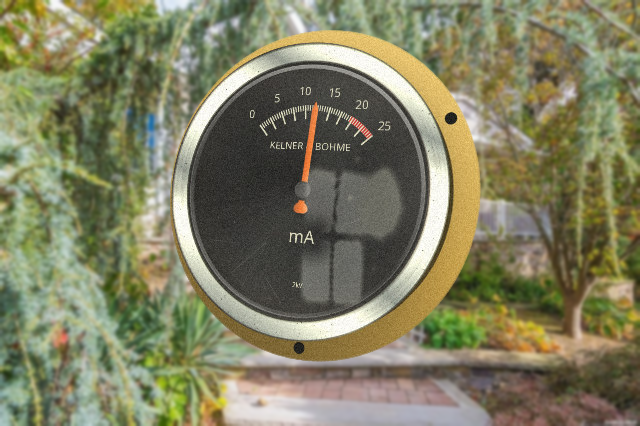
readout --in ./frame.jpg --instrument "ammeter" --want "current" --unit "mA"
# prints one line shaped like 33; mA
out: 12.5; mA
